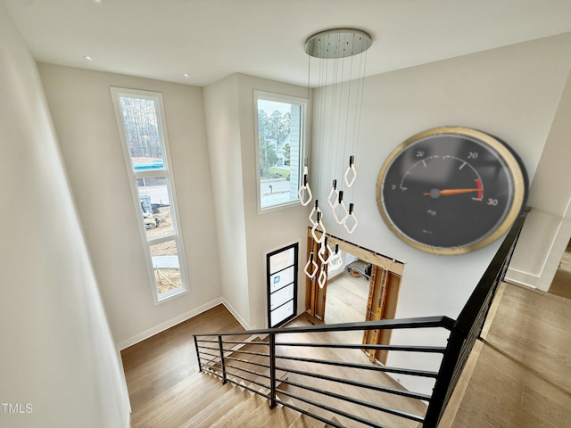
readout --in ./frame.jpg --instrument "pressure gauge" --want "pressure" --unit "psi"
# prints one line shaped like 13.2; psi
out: 27.5; psi
